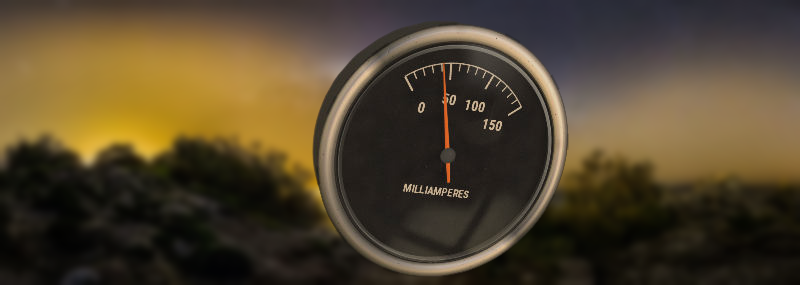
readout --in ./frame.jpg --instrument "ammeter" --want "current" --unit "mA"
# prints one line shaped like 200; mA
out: 40; mA
